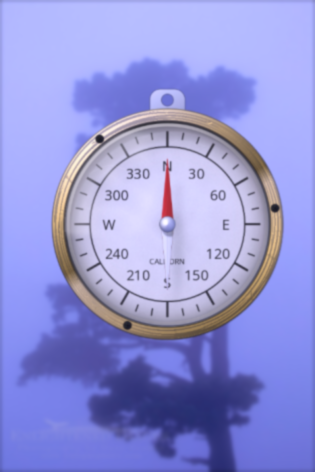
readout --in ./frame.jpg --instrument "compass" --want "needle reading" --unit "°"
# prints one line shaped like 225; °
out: 0; °
